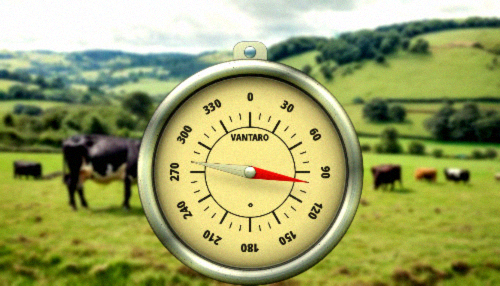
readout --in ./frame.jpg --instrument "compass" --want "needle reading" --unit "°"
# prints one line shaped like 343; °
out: 100; °
